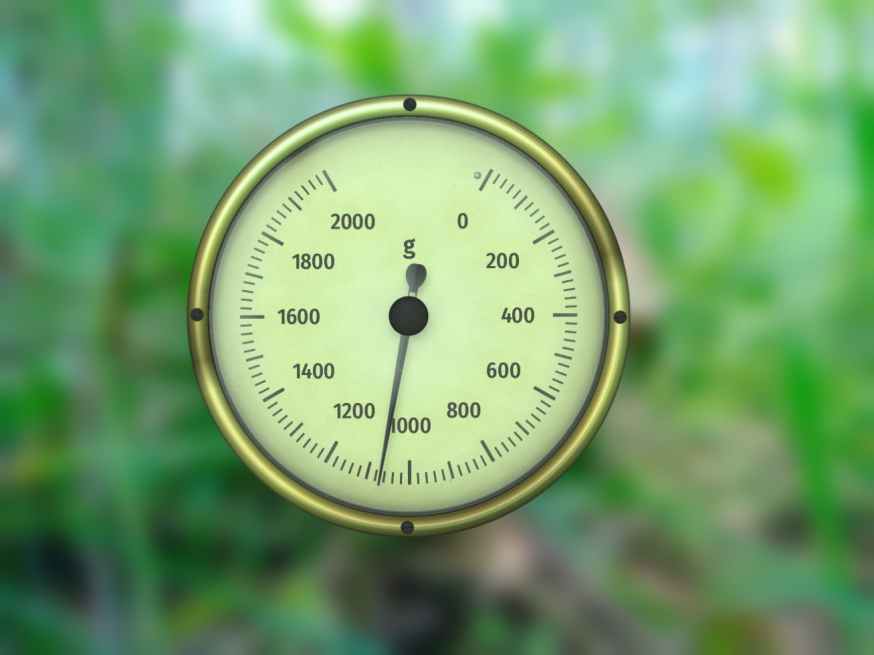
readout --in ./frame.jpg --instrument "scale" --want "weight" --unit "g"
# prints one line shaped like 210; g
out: 1070; g
